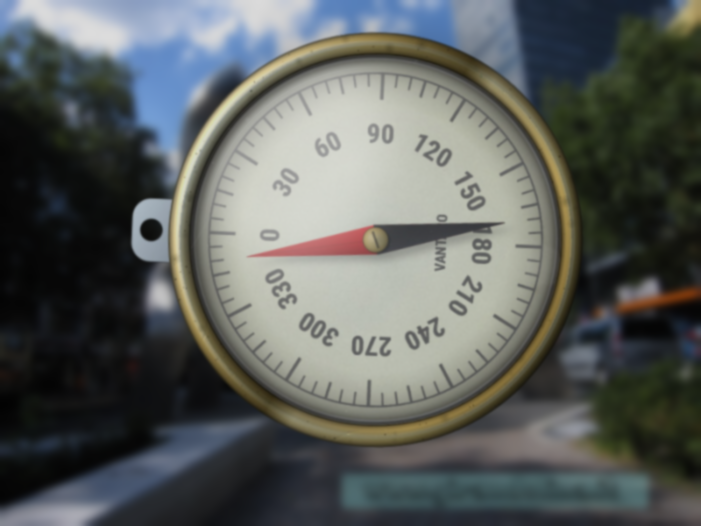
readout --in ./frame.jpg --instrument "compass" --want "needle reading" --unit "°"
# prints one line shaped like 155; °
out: 350; °
